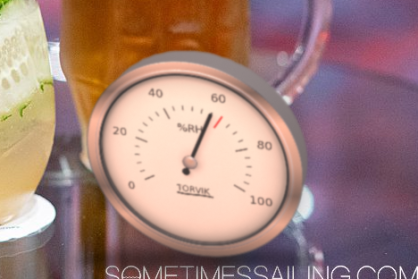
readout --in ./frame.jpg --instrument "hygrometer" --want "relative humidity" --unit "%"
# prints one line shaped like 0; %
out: 60; %
